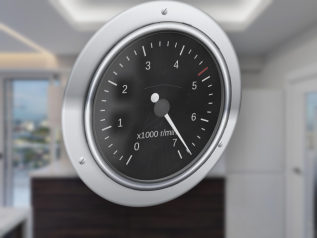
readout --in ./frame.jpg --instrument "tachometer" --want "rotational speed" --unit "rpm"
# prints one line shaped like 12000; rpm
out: 6800; rpm
